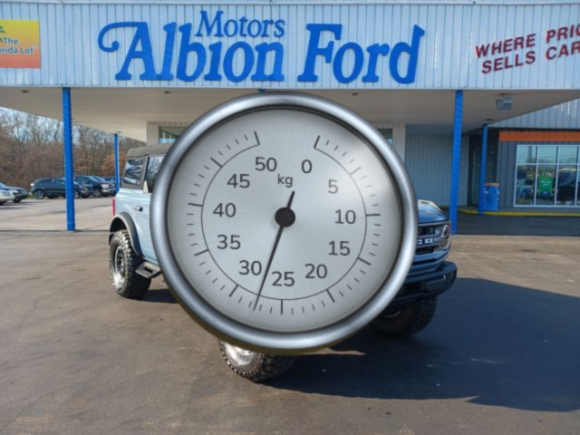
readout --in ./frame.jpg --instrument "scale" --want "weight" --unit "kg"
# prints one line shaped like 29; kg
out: 27.5; kg
